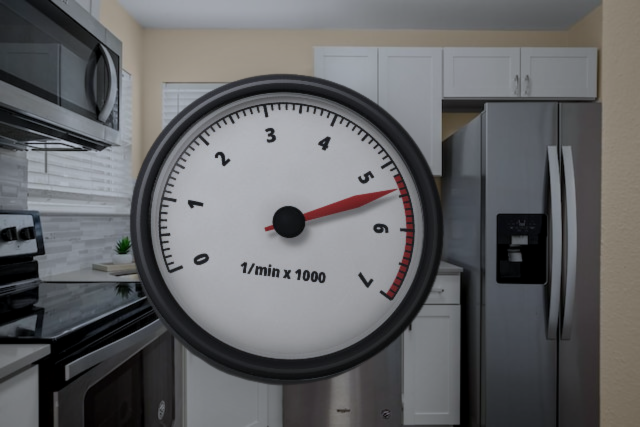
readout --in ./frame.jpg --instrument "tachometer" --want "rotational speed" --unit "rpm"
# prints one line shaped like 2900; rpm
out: 5400; rpm
